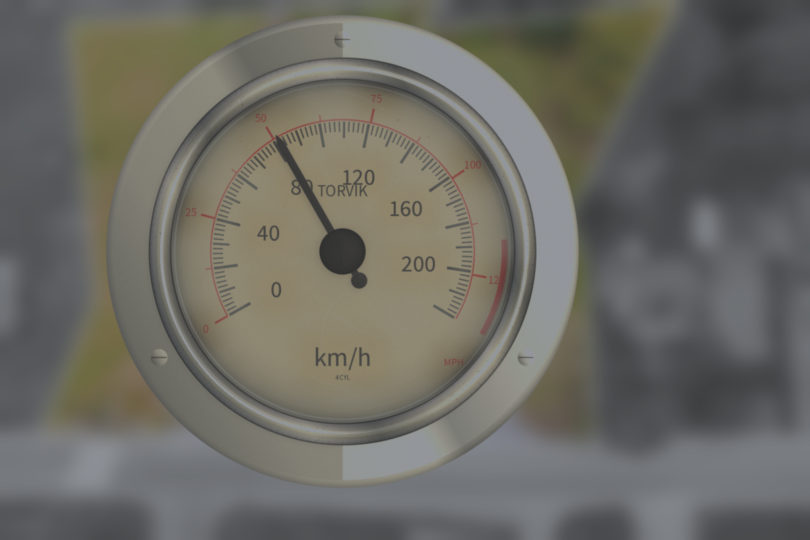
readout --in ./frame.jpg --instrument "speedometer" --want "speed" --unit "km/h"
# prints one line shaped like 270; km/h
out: 82; km/h
